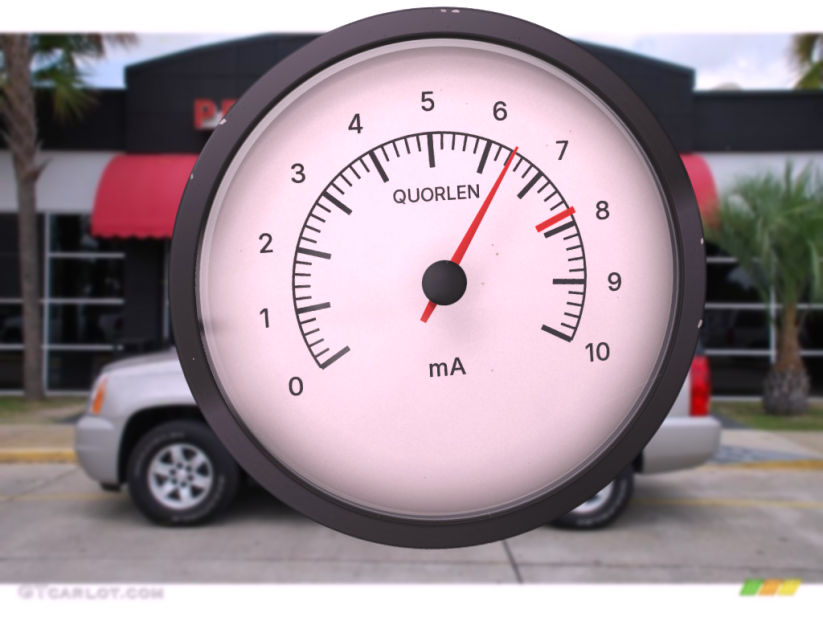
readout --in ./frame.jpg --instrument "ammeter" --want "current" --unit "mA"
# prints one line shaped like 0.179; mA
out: 6.4; mA
